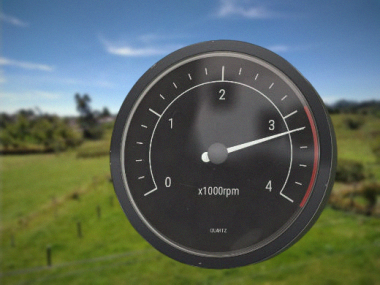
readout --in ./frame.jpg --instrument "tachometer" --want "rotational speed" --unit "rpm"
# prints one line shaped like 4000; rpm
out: 3200; rpm
